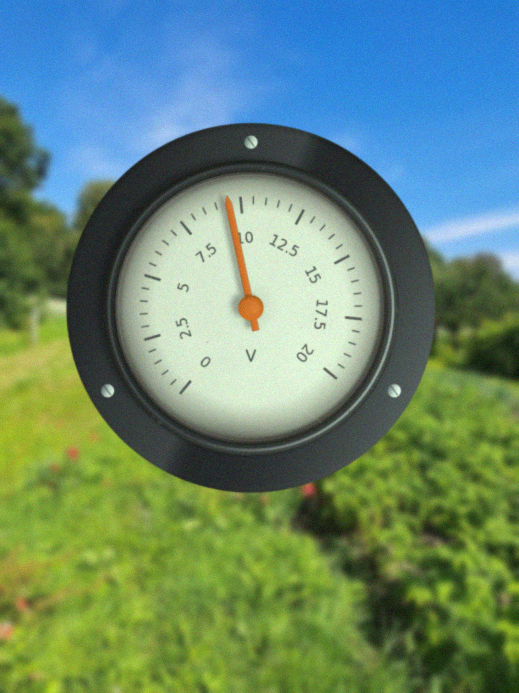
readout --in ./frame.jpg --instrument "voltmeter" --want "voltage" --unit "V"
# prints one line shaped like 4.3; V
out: 9.5; V
